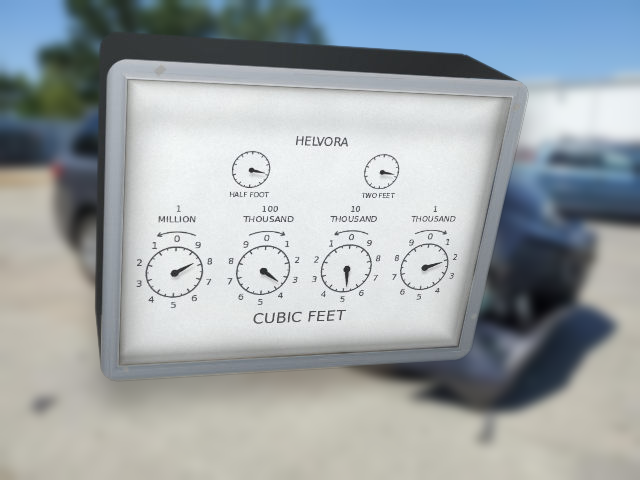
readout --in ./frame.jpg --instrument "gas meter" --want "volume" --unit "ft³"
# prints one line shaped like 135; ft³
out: 835200; ft³
